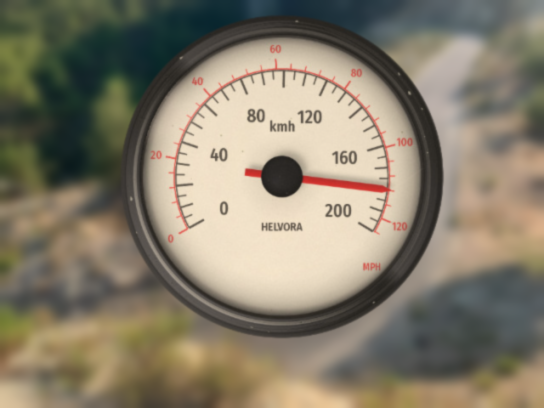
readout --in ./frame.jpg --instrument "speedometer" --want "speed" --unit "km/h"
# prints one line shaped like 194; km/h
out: 180; km/h
